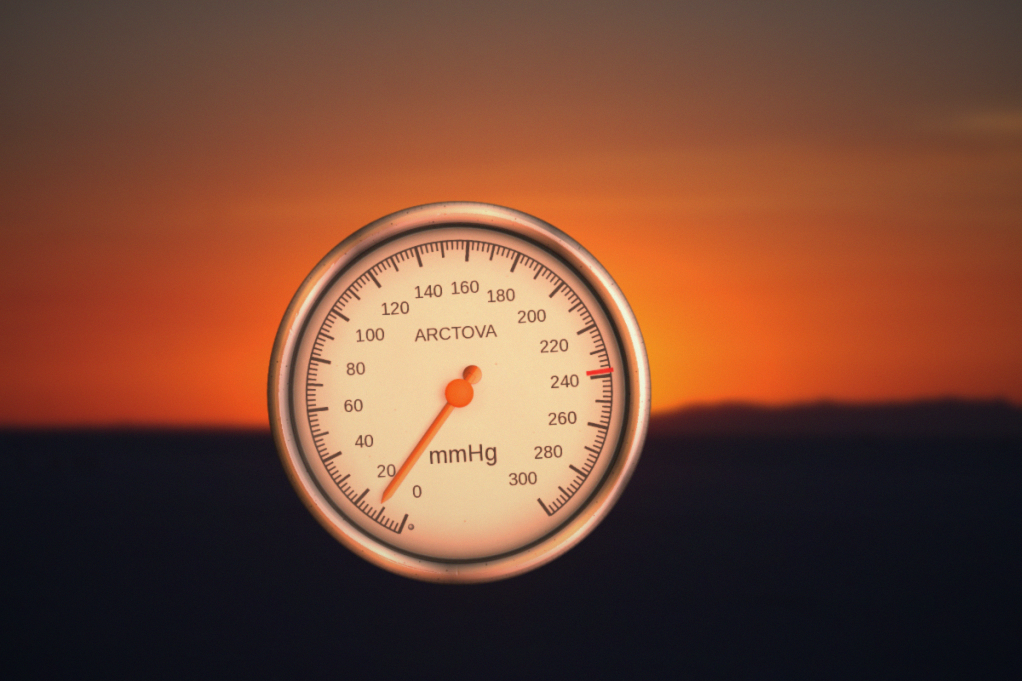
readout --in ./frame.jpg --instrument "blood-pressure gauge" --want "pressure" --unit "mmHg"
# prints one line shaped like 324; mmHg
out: 12; mmHg
